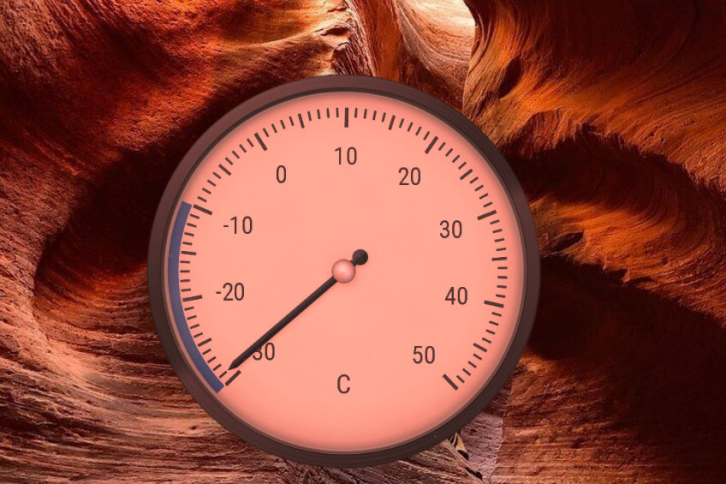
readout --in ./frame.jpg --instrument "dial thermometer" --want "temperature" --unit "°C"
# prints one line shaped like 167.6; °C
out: -29; °C
